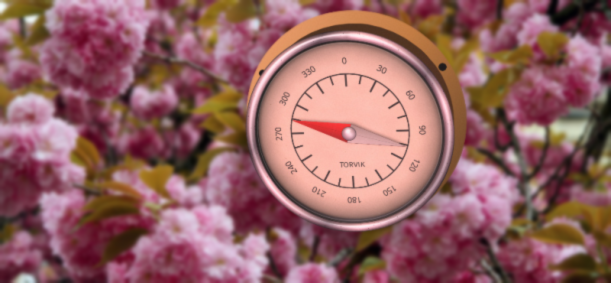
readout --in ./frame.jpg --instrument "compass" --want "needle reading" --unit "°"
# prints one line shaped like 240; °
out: 285; °
